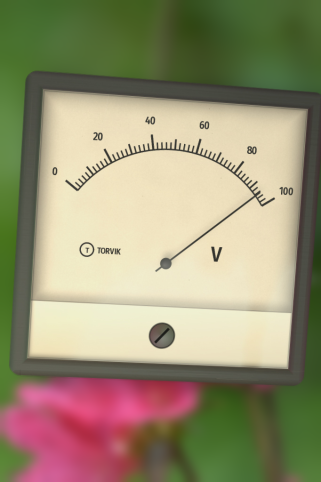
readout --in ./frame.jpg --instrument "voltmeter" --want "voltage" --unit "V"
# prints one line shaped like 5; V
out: 94; V
